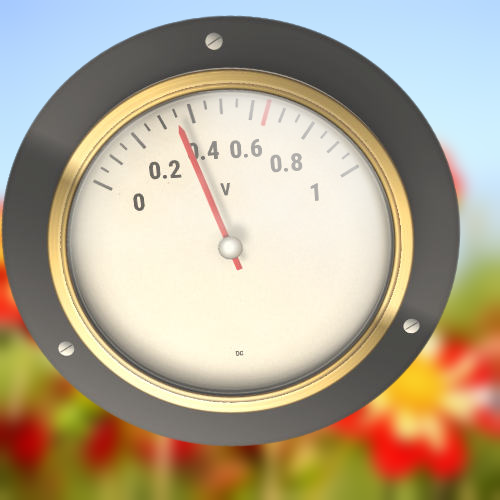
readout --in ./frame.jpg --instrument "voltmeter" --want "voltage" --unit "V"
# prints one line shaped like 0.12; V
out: 0.35; V
